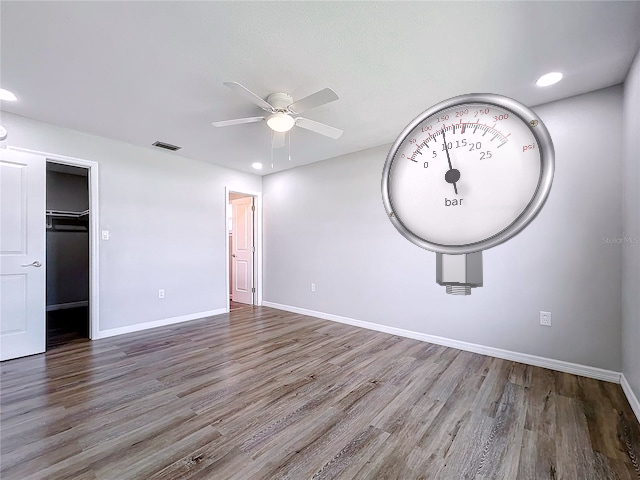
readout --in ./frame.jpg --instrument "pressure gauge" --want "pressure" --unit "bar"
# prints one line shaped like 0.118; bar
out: 10; bar
